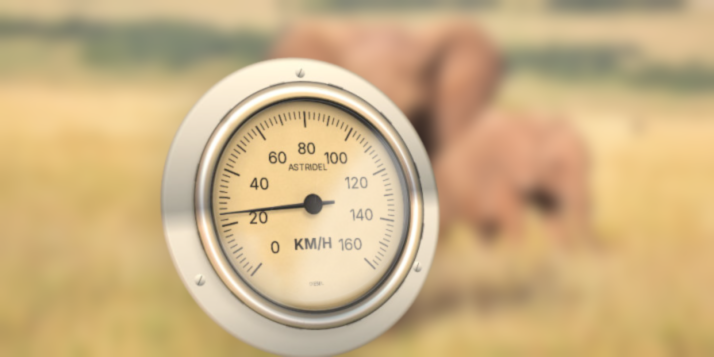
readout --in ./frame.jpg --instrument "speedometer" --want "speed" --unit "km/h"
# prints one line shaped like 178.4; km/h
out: 24; km/h
